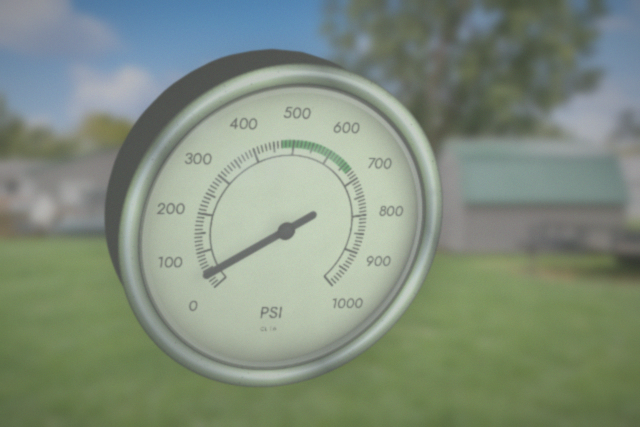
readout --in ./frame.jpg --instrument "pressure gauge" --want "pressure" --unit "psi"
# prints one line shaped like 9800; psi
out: 50; psi
